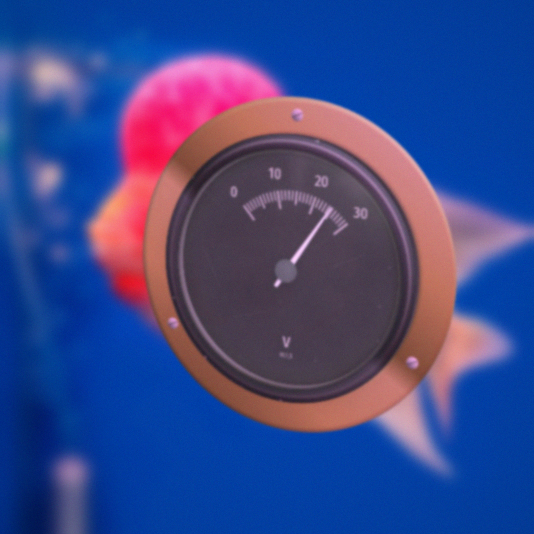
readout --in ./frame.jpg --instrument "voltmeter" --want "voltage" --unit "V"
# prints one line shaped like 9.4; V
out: 25; V
